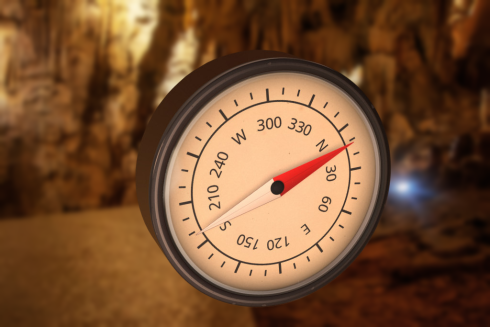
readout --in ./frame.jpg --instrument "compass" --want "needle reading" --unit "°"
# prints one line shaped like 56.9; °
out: 10; °
